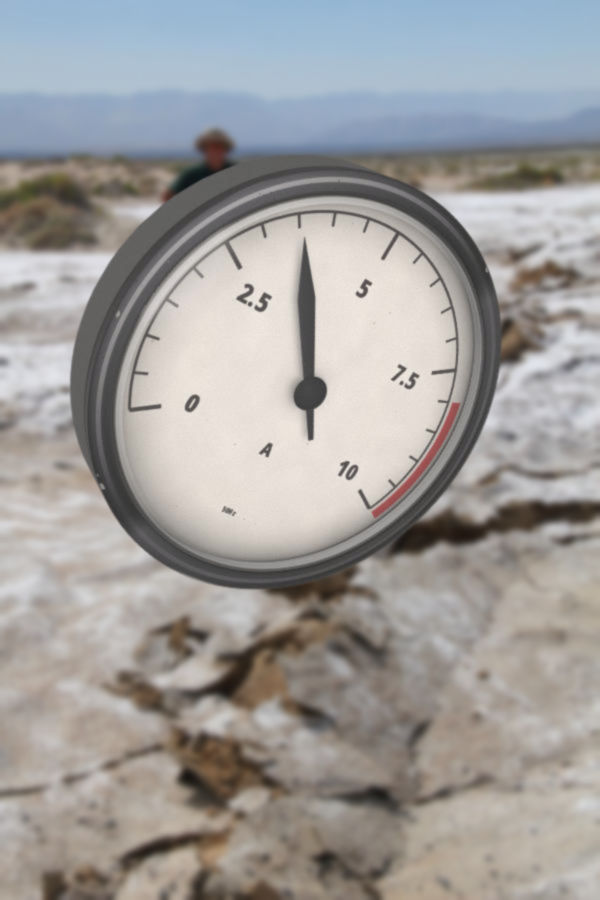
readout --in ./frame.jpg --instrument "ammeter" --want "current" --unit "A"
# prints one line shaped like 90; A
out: 3.5; A
